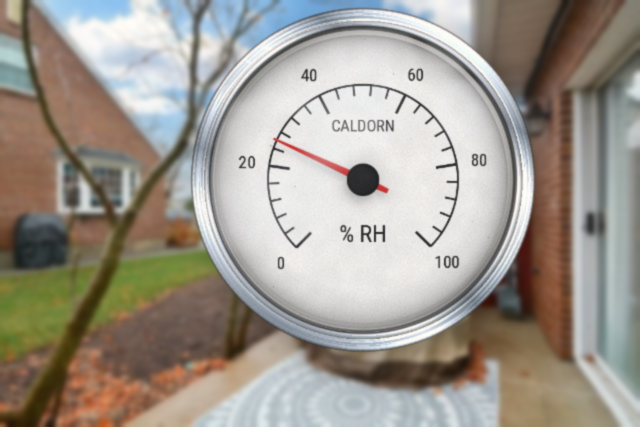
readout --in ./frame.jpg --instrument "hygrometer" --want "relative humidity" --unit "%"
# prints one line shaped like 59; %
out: 26; %
